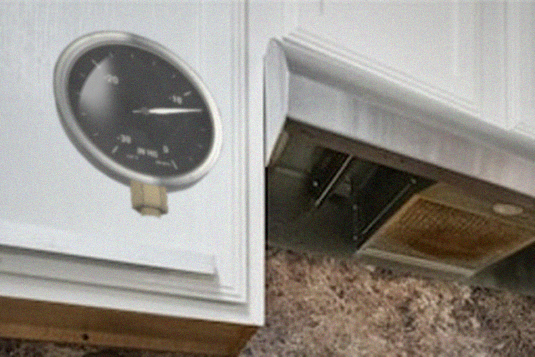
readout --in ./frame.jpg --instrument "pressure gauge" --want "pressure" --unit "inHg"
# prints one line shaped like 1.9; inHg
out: -8; inHg
